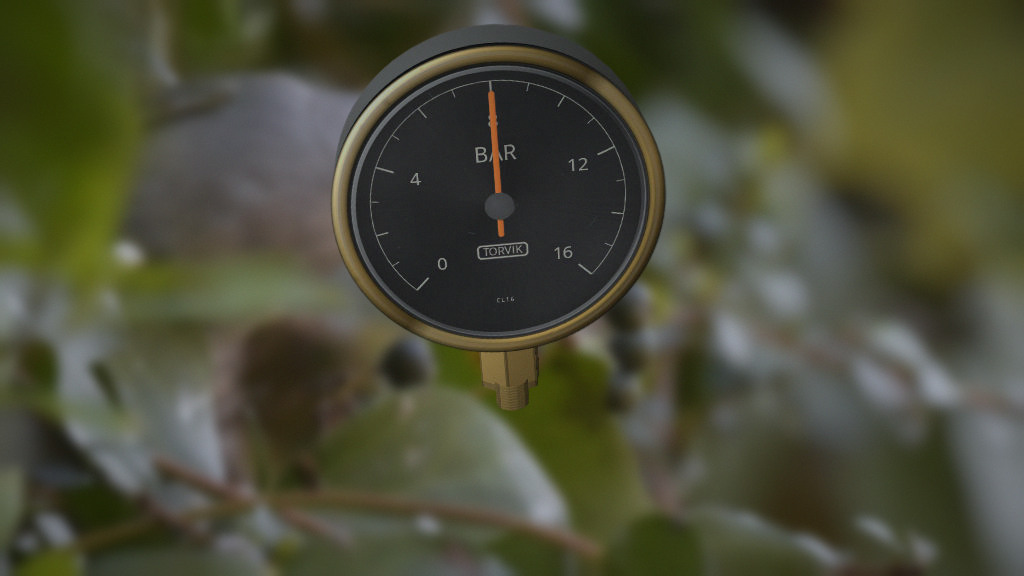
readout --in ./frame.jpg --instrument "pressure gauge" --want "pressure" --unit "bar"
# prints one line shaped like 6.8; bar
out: 8; bar
